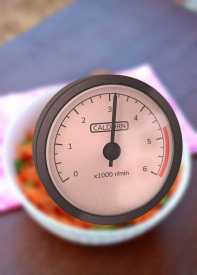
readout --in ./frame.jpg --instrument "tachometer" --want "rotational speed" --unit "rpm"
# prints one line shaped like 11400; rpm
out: 3125; rpm
